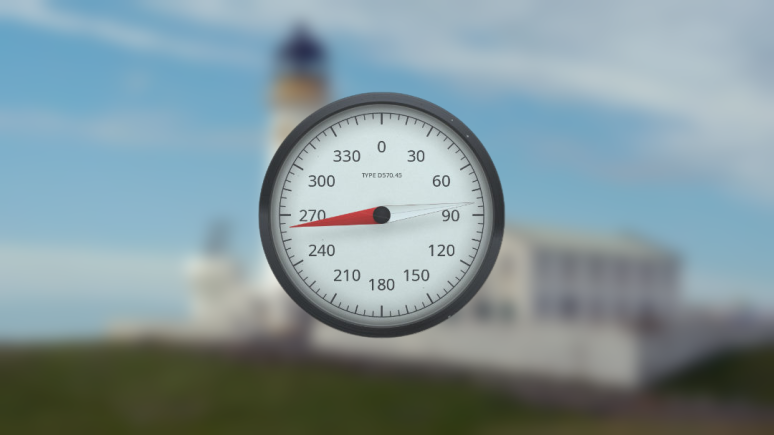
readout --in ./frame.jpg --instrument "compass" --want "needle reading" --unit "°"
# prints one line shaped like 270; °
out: 262.5; °
